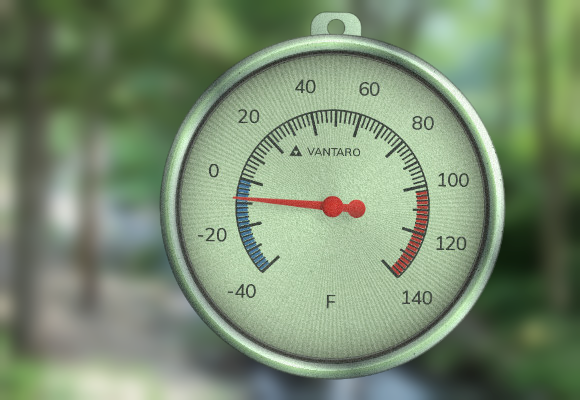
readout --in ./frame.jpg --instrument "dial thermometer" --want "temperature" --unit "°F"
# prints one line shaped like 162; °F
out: -8; °F
